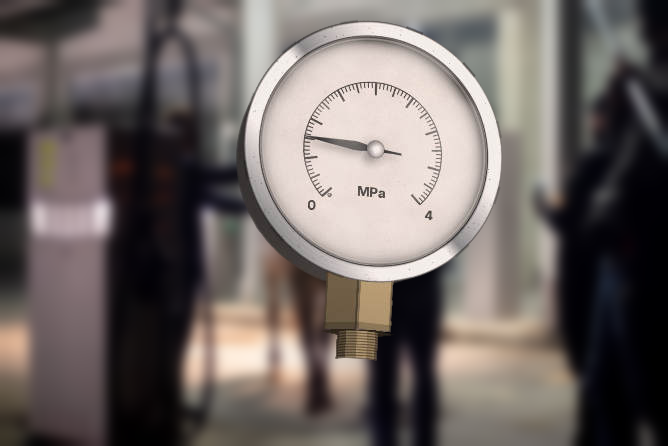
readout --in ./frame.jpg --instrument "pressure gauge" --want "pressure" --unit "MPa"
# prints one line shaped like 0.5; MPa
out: 0.75; MPa
